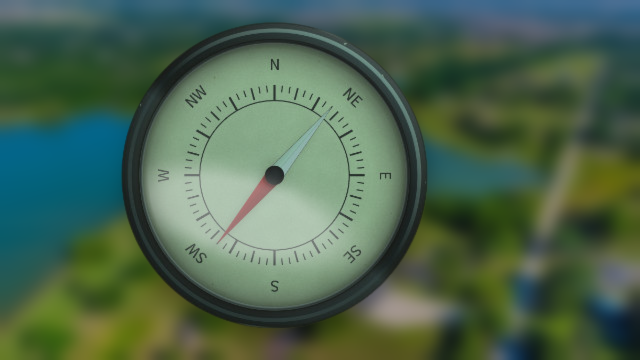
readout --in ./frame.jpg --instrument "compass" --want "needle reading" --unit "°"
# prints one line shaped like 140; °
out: 220; °
